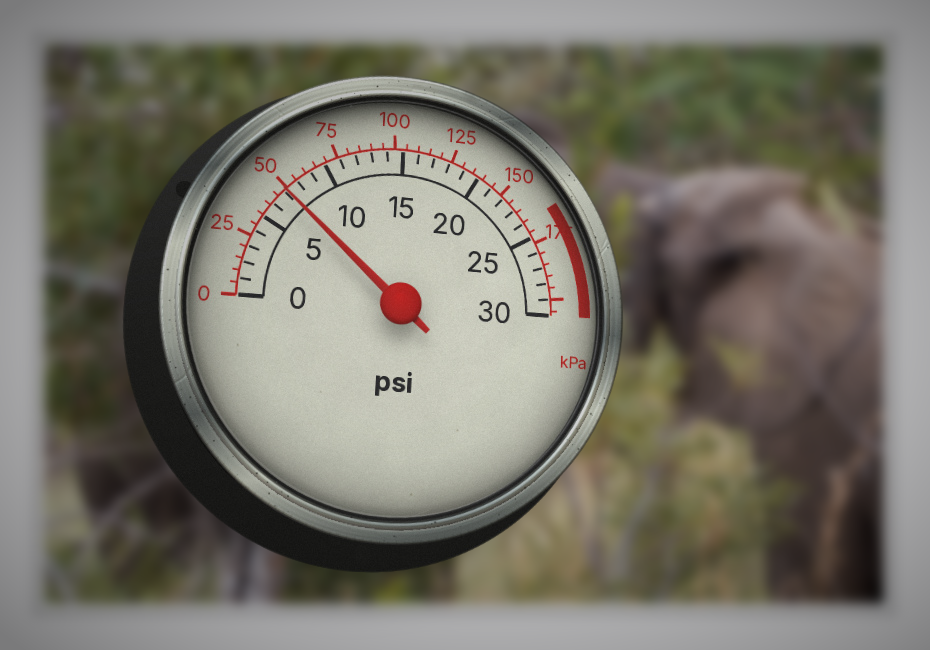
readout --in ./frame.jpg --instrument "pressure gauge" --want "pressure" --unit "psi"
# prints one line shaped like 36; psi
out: 7; psi
